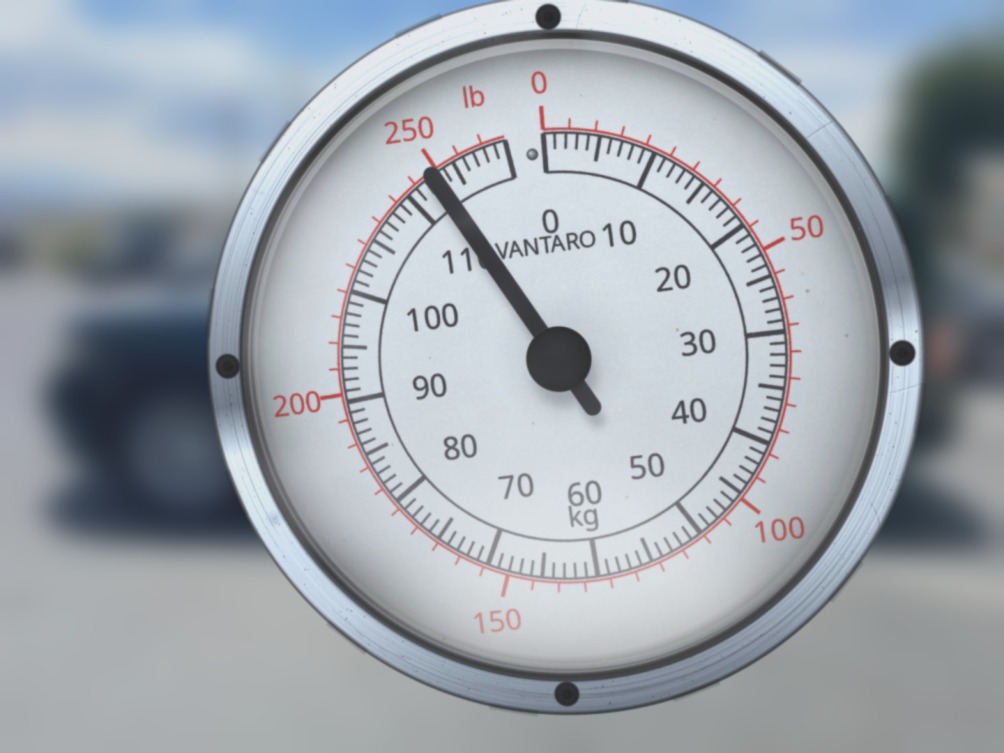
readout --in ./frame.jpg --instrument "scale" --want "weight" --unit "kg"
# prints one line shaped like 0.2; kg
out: 113; kg
